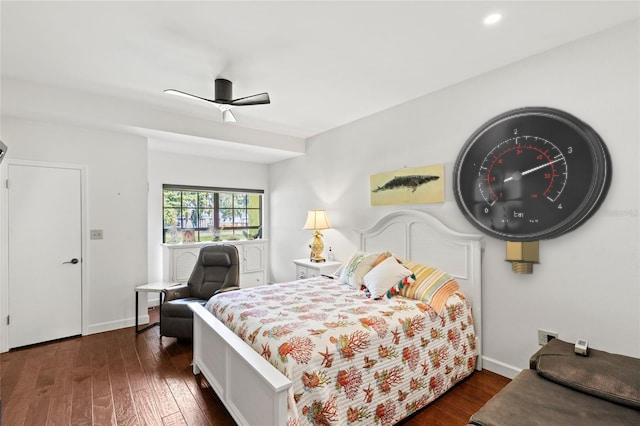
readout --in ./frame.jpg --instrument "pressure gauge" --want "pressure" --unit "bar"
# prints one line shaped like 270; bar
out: 3.1; bar
